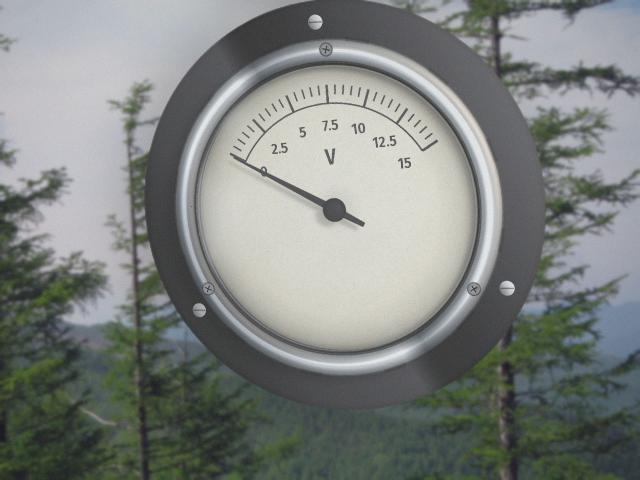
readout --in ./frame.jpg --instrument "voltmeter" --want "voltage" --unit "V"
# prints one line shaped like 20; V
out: 0; V
